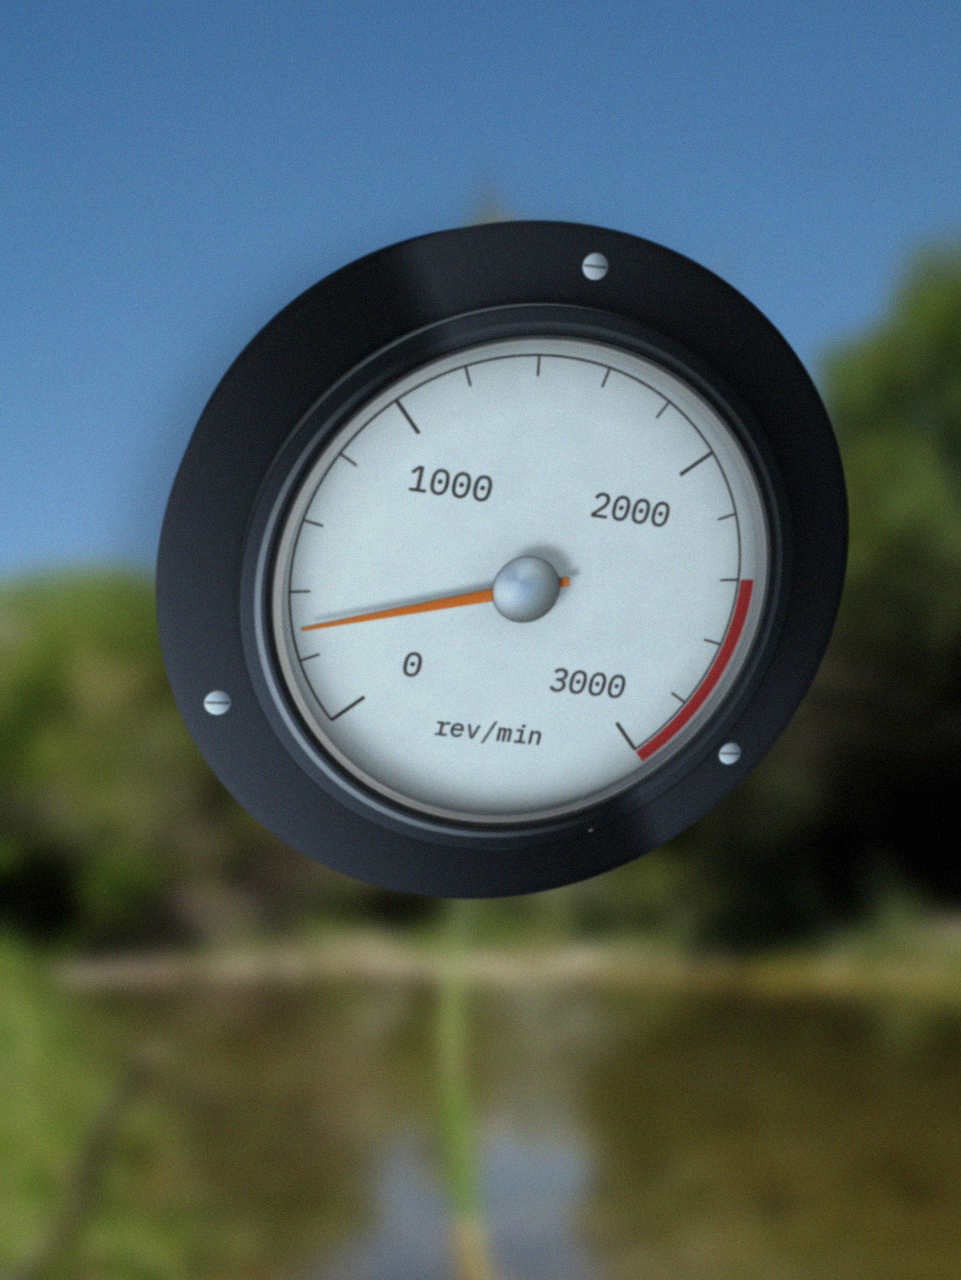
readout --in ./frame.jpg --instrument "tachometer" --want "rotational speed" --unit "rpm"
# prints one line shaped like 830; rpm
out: 300; rpm
